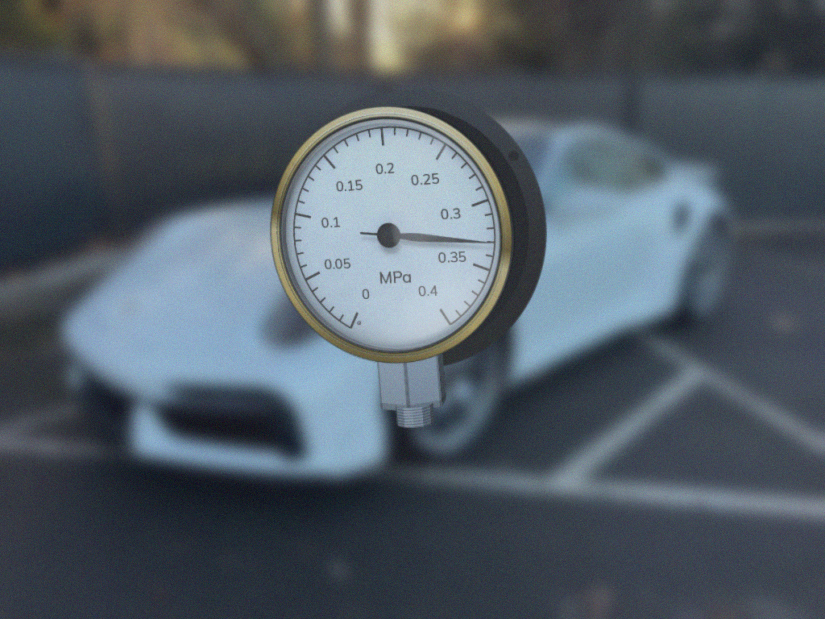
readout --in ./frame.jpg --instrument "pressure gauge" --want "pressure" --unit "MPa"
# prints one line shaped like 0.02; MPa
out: 0.33; MPa
